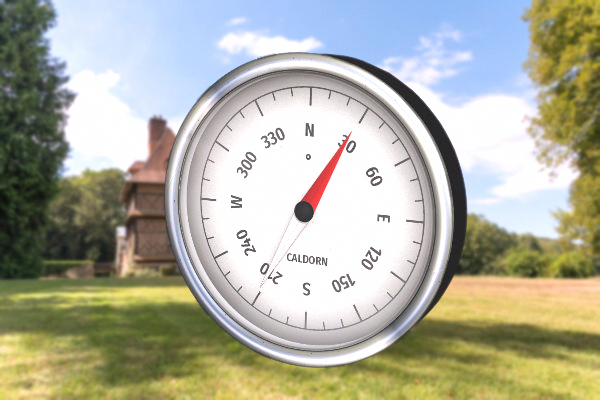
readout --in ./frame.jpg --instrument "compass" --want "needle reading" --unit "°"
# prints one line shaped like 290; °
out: 30; °
